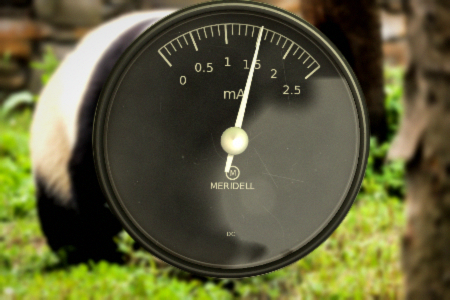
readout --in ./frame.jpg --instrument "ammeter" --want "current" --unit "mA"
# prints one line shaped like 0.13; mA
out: 1.5; mA
